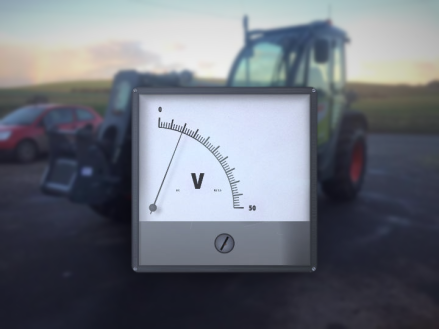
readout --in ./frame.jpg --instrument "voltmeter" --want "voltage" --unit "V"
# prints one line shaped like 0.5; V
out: 10; V
